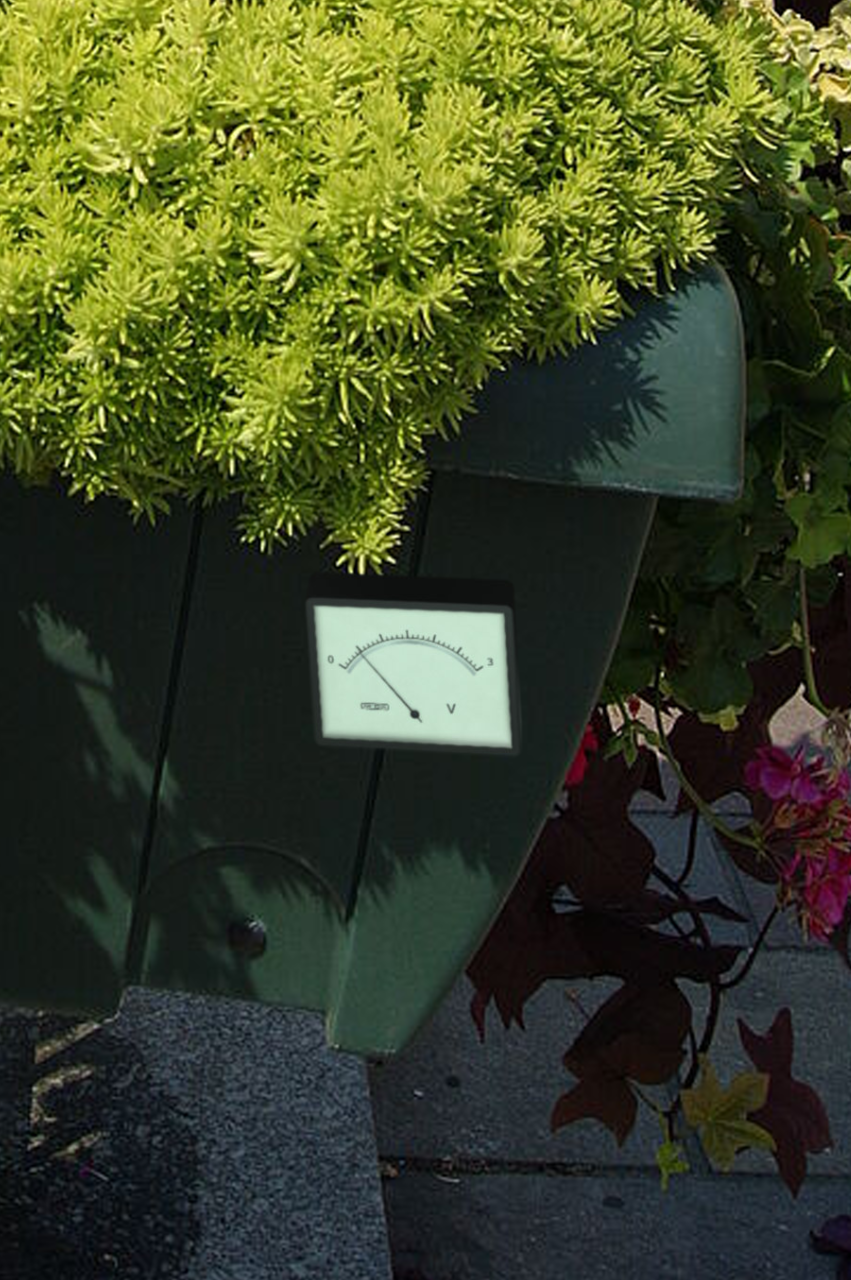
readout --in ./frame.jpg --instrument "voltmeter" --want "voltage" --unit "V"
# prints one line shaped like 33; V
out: 0.5; V
